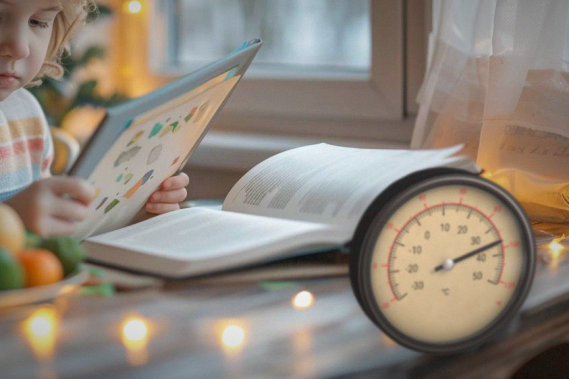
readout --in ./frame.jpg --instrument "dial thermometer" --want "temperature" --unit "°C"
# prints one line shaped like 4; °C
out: 35; °C
